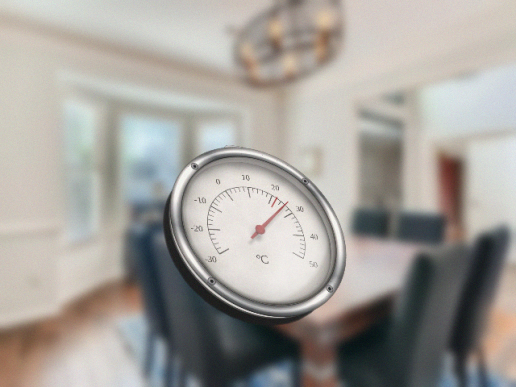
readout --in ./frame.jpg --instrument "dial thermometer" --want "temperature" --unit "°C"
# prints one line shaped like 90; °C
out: 26; °C
